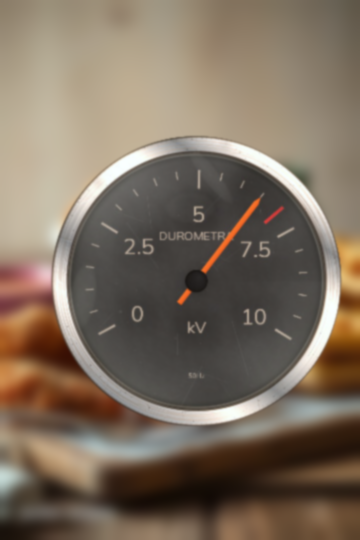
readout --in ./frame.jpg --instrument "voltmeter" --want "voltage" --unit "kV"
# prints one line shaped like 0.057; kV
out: 6.5; kV
